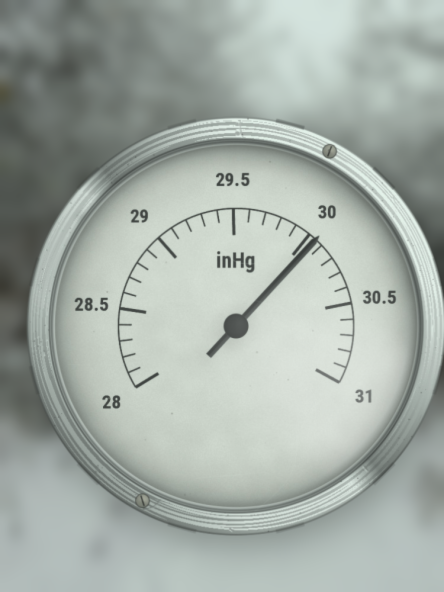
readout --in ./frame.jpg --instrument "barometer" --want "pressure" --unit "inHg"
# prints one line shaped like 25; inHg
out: 30.05; inHg
